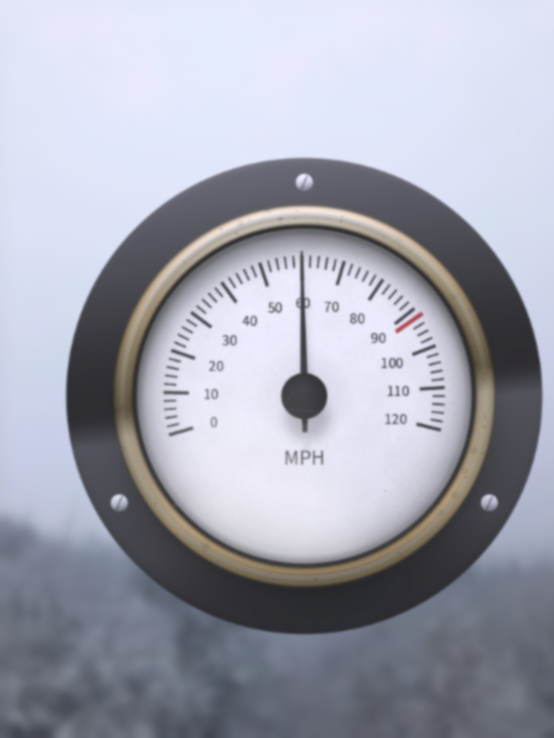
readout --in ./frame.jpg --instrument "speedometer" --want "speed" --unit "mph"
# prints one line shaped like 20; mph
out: 60; mph
